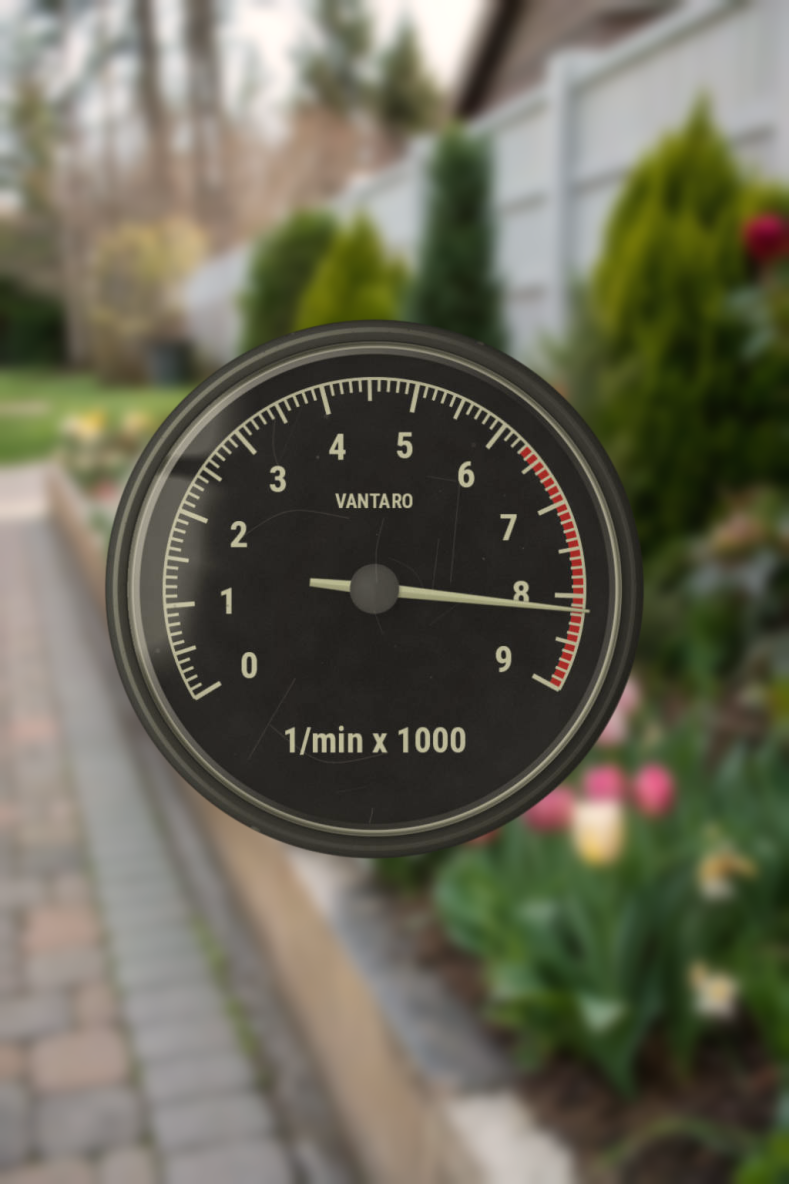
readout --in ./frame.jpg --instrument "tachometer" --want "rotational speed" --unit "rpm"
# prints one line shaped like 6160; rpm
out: 8150; rpm
